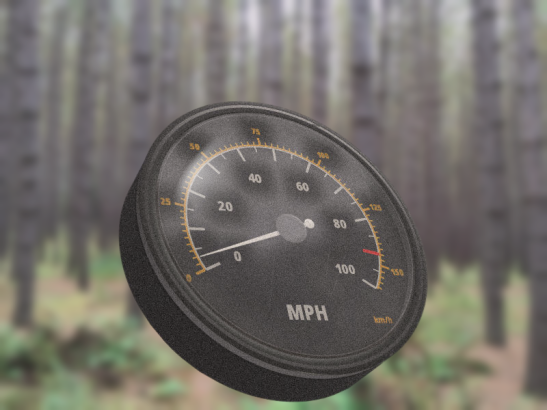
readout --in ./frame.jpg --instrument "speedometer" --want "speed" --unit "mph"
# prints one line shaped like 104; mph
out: 2.5; mph
